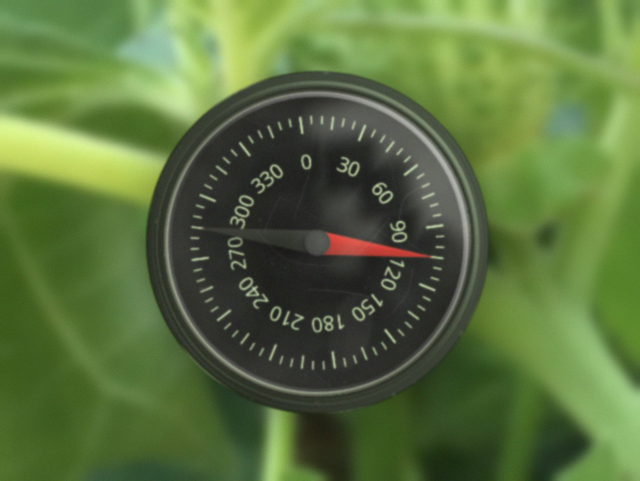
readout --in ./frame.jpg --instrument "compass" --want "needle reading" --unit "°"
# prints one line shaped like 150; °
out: 105; °
